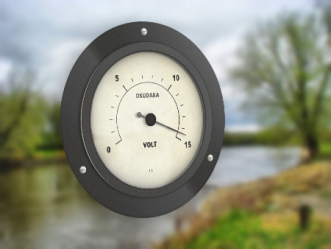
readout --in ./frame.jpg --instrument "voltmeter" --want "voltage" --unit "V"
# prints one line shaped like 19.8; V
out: 14.5; V
